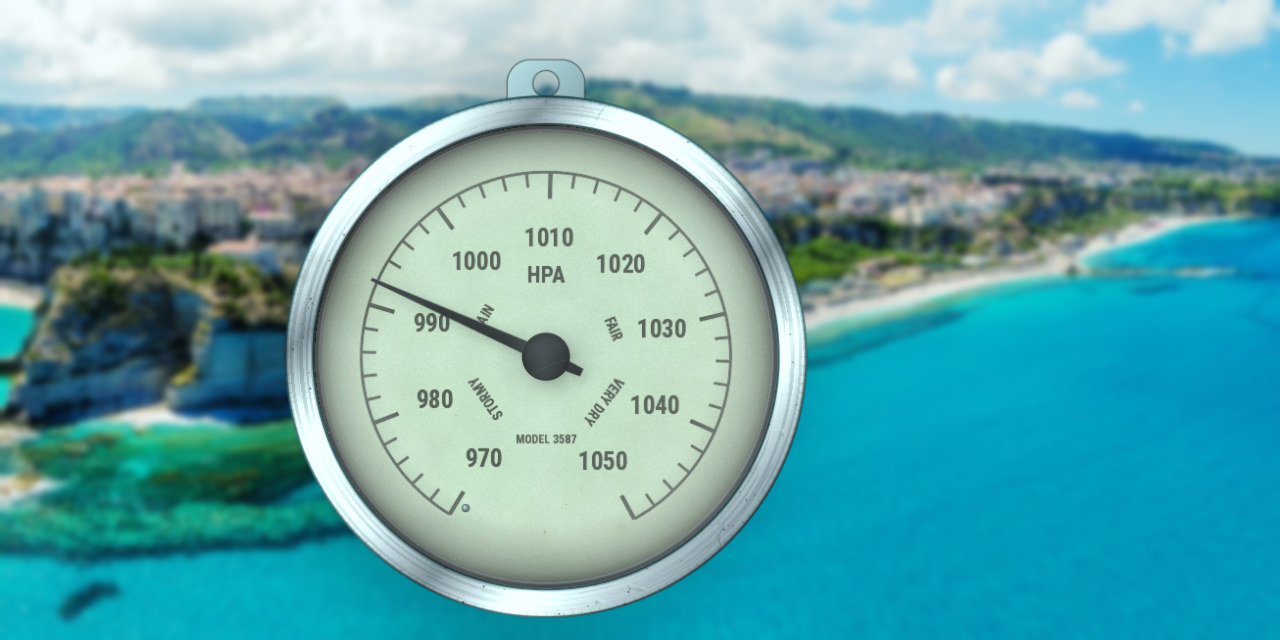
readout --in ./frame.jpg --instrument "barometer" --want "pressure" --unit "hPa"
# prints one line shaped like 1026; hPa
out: 992; hPa
